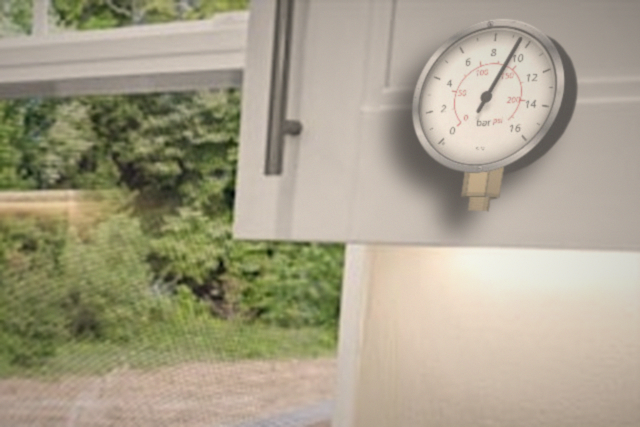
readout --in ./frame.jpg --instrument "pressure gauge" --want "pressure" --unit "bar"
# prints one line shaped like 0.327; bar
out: 9.5; bar
